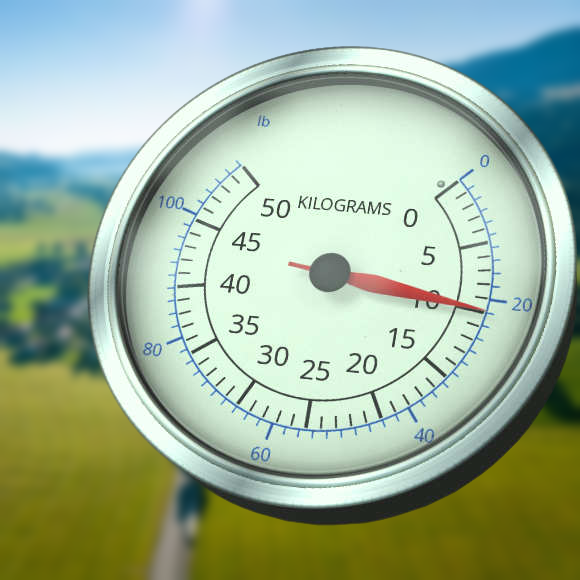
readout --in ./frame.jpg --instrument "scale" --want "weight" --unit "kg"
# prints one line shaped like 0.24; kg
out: 10; kg
